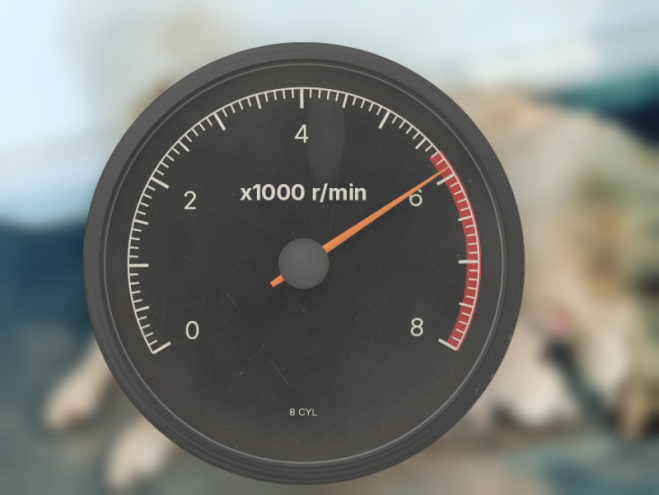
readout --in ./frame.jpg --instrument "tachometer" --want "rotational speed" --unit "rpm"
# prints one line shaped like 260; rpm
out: 5900; rpm
